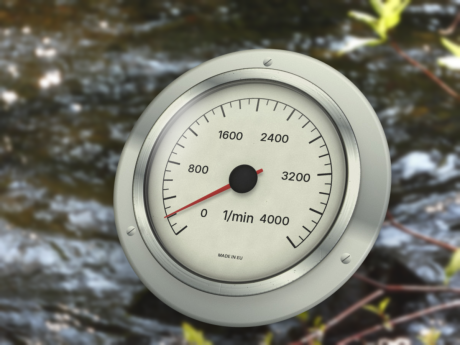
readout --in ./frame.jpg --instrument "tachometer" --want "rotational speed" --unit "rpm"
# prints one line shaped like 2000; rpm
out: 200; rpm
